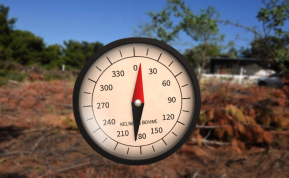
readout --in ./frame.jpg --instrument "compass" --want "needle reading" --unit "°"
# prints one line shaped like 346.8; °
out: 7.5; °
